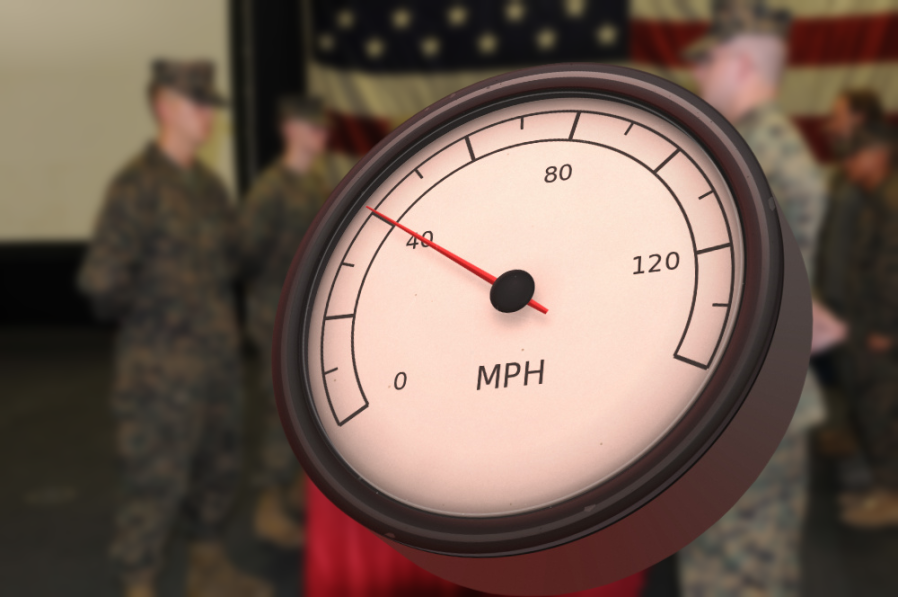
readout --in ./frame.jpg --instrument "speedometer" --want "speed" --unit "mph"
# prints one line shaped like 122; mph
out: 40; mph
